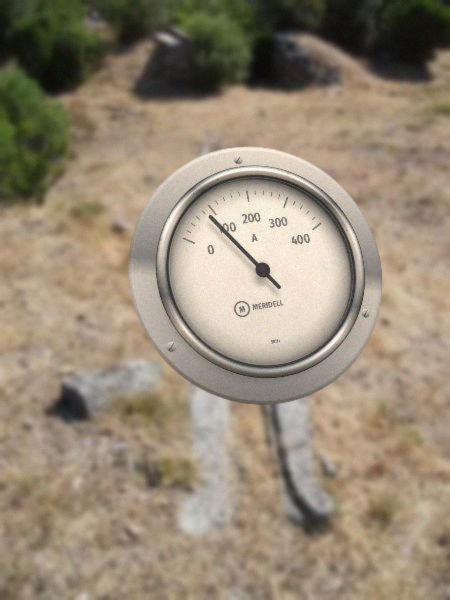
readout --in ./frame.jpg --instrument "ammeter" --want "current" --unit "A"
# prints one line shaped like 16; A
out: 80; A
